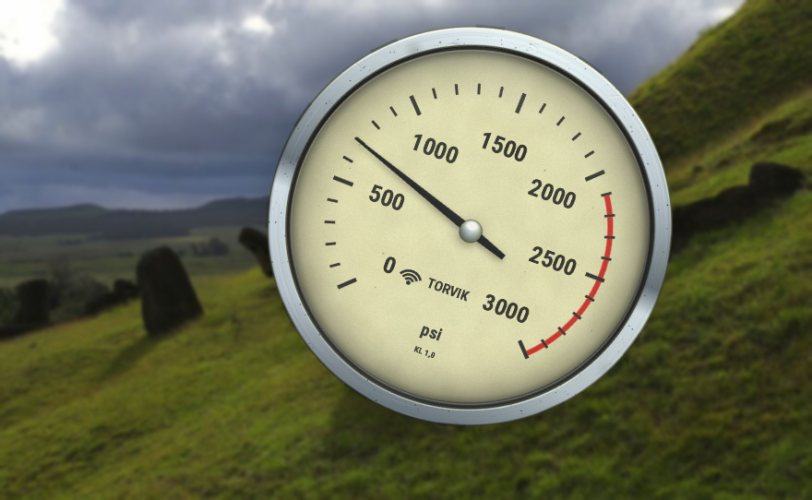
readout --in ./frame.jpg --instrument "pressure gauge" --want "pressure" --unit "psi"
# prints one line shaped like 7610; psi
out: 700; psi
